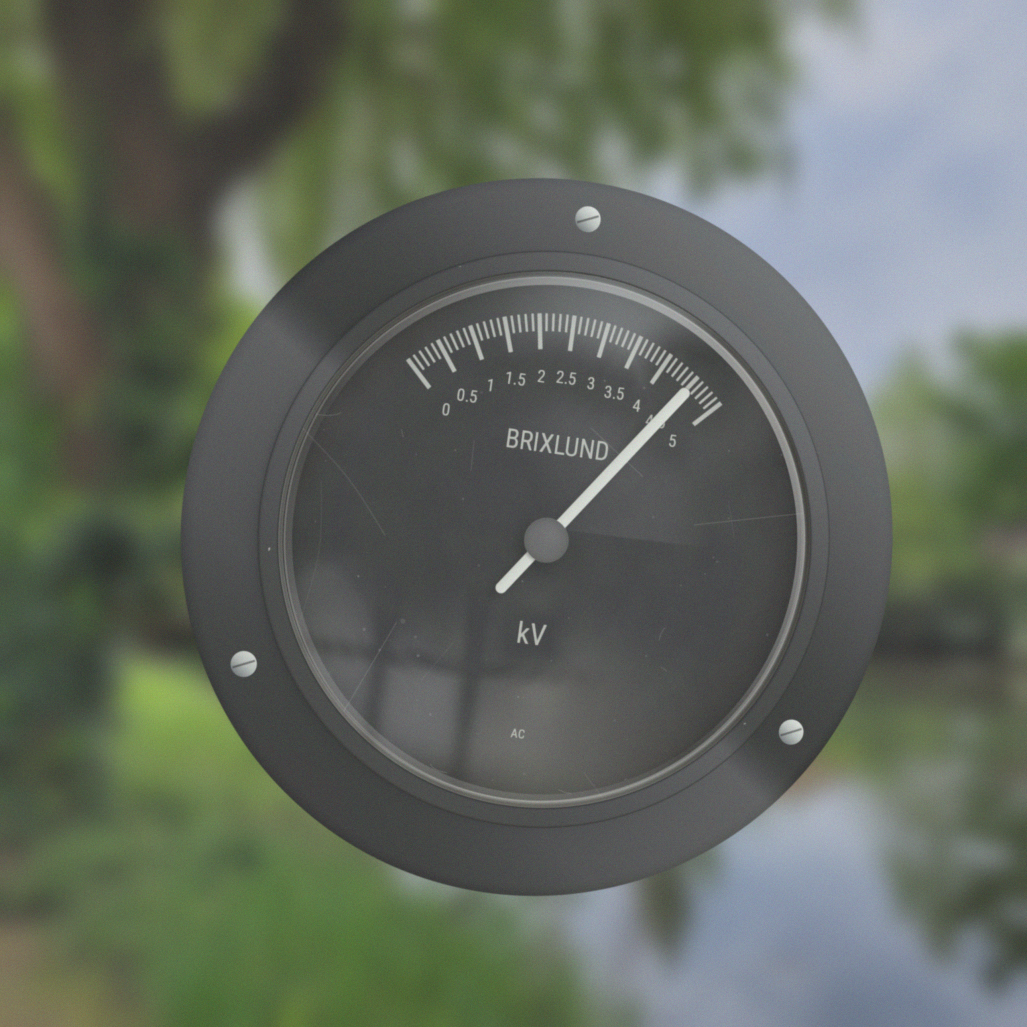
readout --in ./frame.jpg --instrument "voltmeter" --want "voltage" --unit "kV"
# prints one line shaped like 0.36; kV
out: 4.5; kV
